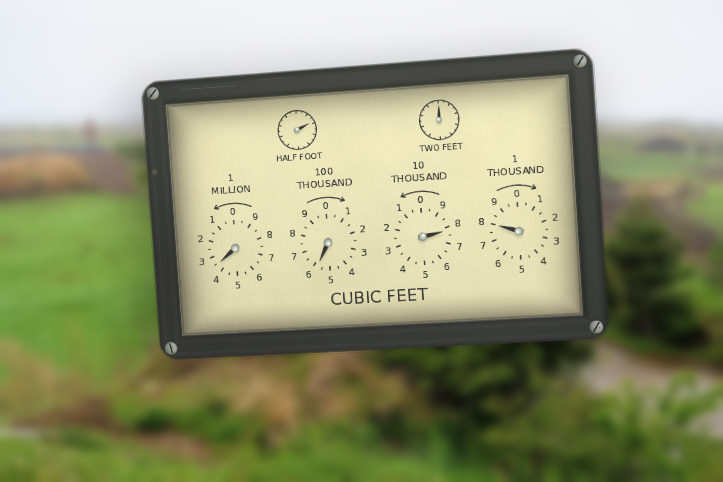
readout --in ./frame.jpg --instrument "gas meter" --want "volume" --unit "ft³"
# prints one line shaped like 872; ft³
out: 357800; ft³
